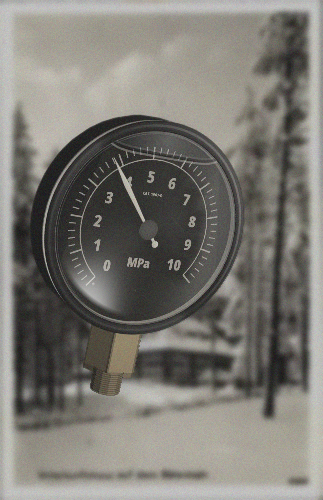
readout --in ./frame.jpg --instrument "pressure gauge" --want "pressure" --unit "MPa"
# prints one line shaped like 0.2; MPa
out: 3.8; MPa
